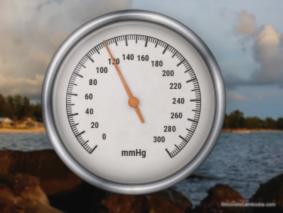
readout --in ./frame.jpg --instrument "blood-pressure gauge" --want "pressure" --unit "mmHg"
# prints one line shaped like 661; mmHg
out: 120; mmHg
